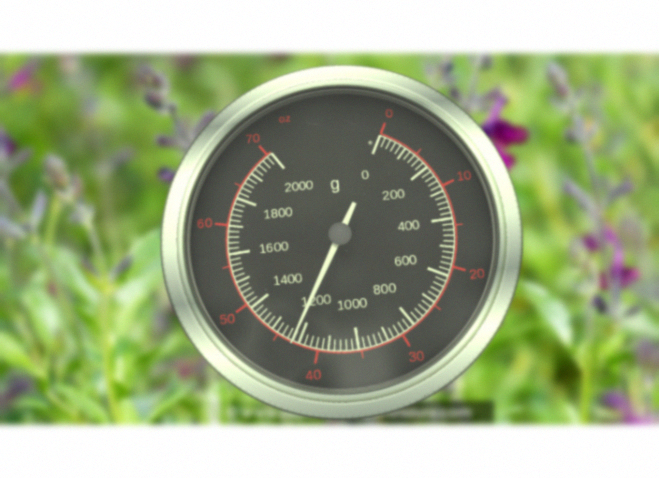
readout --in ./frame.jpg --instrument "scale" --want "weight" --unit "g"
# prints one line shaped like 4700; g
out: 1220; g
